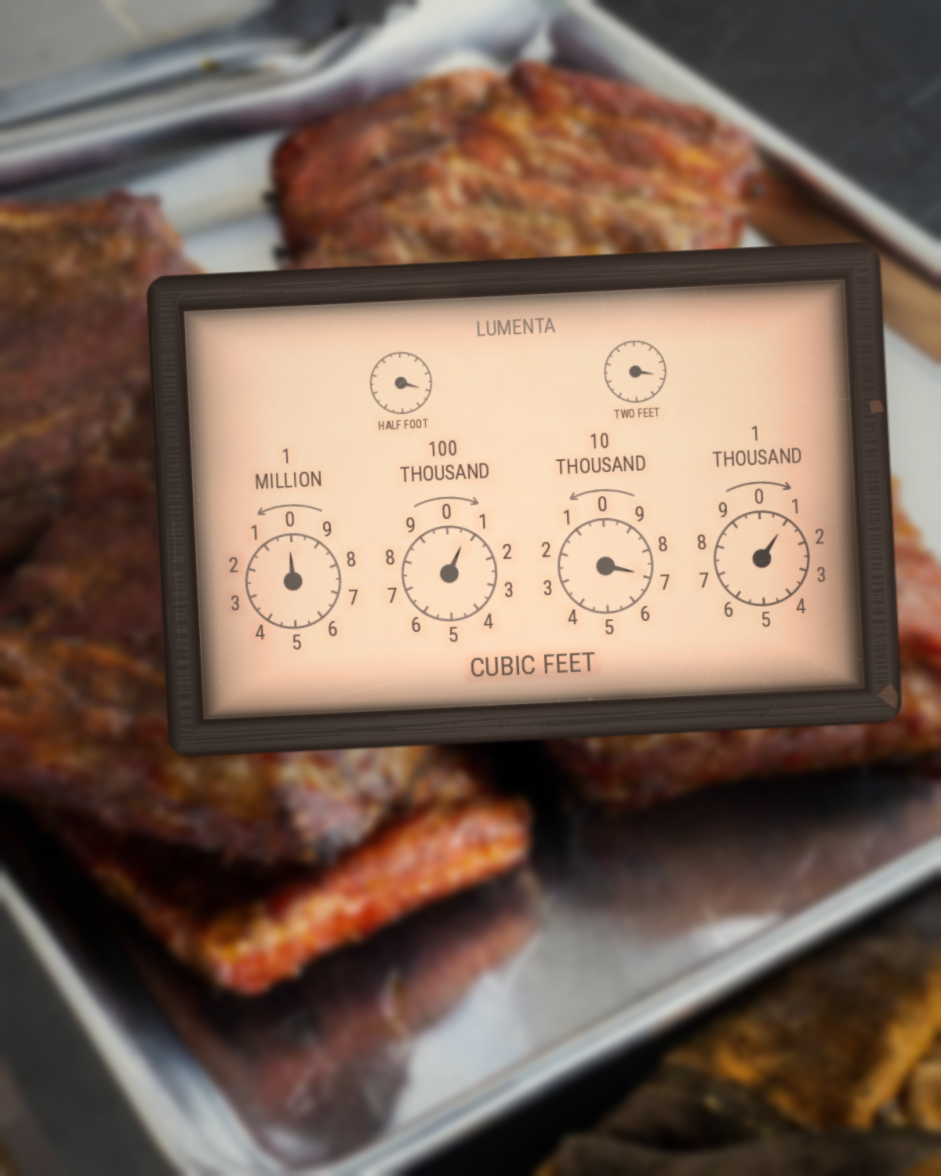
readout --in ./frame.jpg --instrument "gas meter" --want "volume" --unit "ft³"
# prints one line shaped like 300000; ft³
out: 7100; ft³
